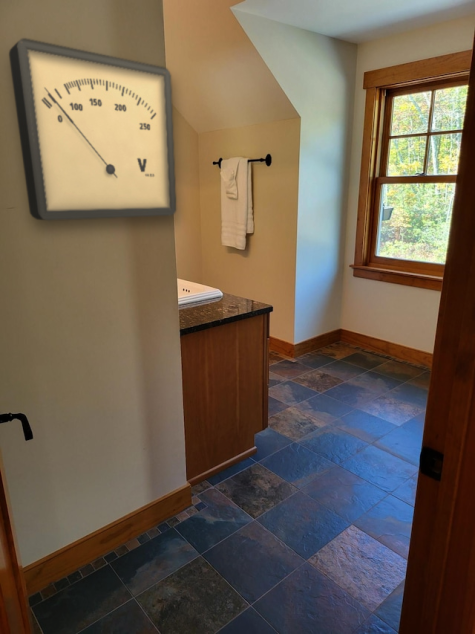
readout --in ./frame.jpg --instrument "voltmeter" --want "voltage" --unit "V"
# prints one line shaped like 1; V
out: 50; V
